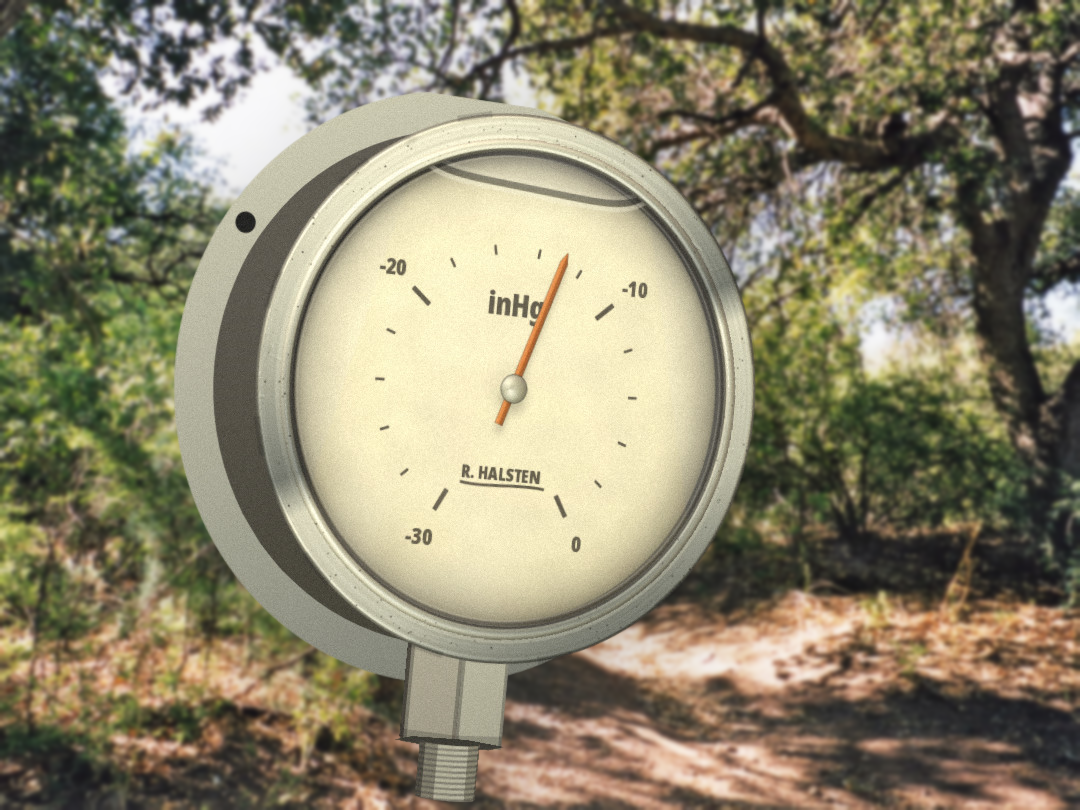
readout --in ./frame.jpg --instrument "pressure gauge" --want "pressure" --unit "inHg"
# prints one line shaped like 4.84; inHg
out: -13; inHg
